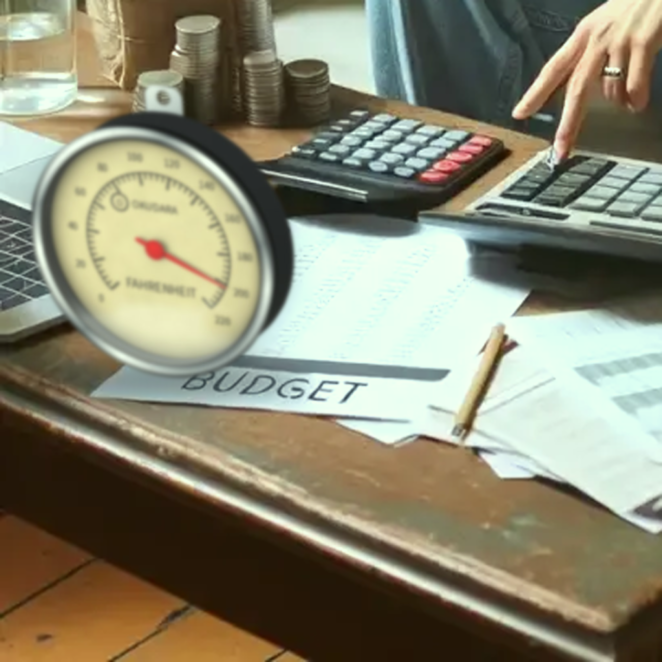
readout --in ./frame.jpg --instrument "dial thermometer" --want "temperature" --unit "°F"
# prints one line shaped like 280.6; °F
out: 200; °F
